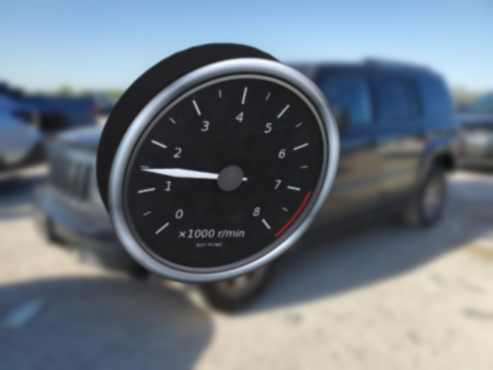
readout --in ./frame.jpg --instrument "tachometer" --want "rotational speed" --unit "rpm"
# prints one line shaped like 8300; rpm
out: 1500; rpm
